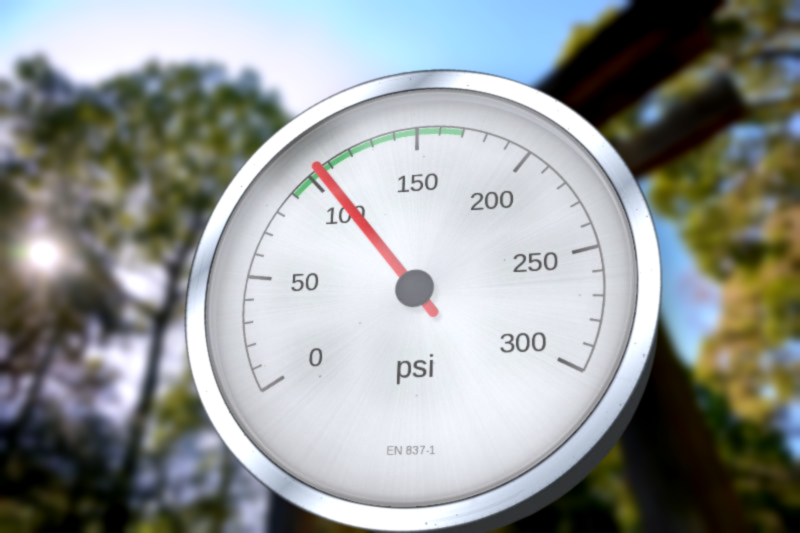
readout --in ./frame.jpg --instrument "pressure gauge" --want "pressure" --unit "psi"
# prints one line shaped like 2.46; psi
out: 105; psi
